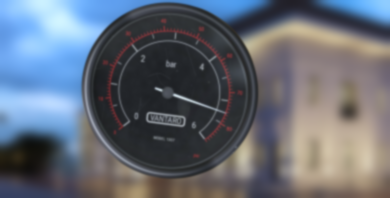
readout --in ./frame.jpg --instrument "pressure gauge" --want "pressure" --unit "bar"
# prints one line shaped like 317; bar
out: 5.25; bar
